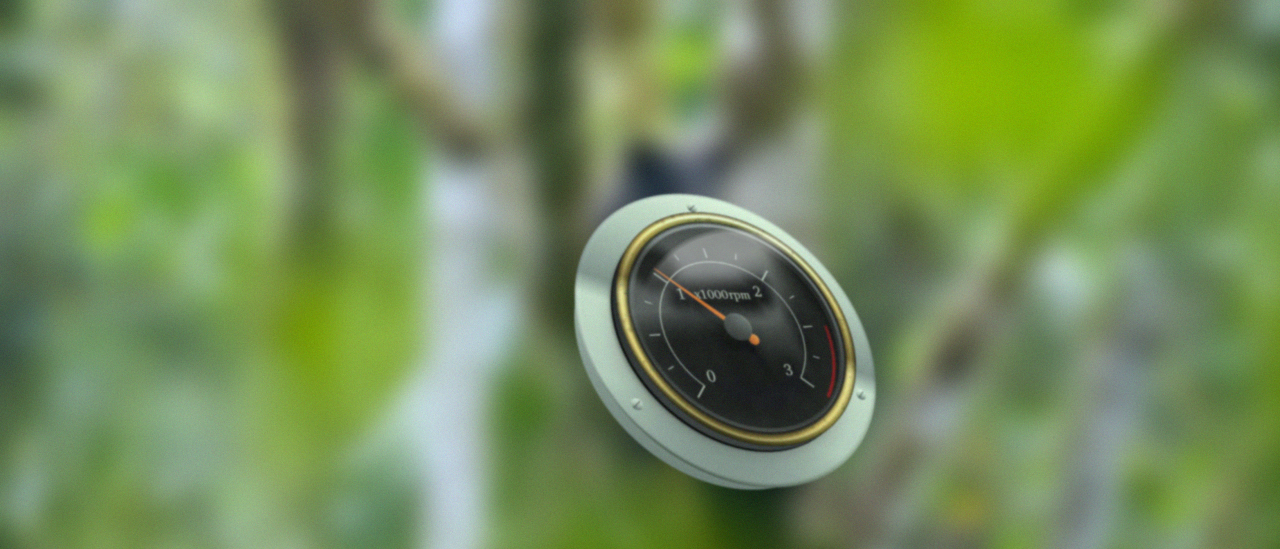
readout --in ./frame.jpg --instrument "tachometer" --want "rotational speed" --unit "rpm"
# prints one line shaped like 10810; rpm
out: 1000; rpm
